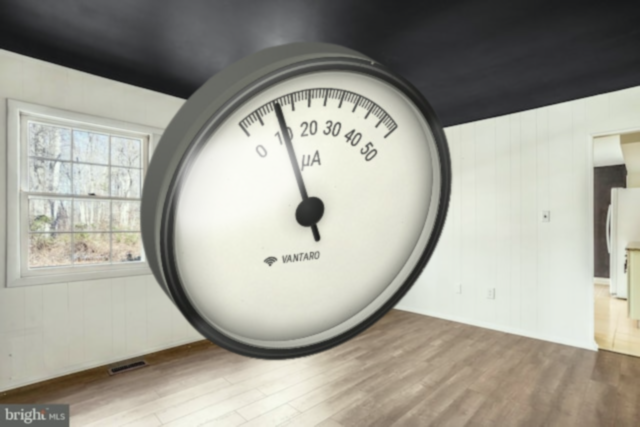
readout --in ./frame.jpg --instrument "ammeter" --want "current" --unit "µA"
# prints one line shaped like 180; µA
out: 10; µA
